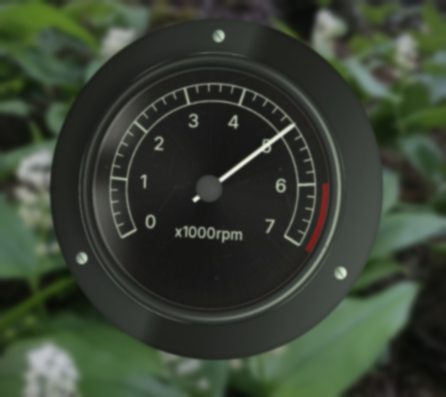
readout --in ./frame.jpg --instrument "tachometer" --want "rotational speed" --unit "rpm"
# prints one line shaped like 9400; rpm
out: 5000; rpm
